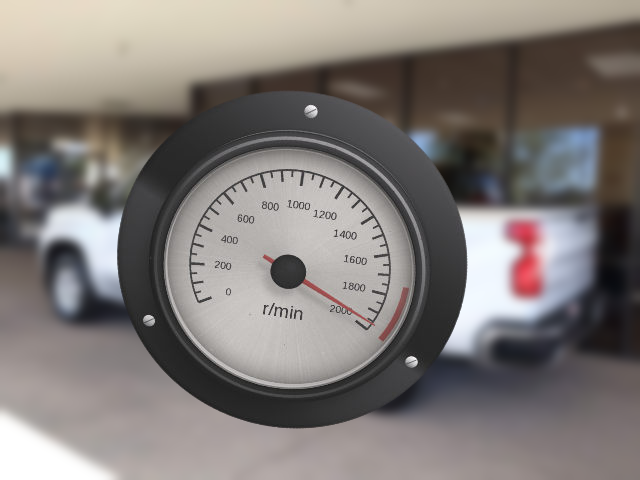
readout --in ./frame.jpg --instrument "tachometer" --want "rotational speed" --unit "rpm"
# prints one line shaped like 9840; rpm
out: 1950; rpm
